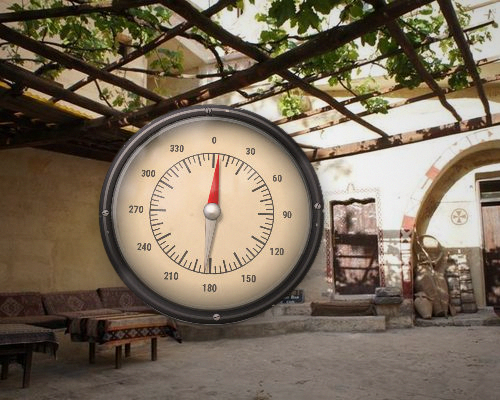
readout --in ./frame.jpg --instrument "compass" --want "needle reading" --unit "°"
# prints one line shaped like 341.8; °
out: 5; °
